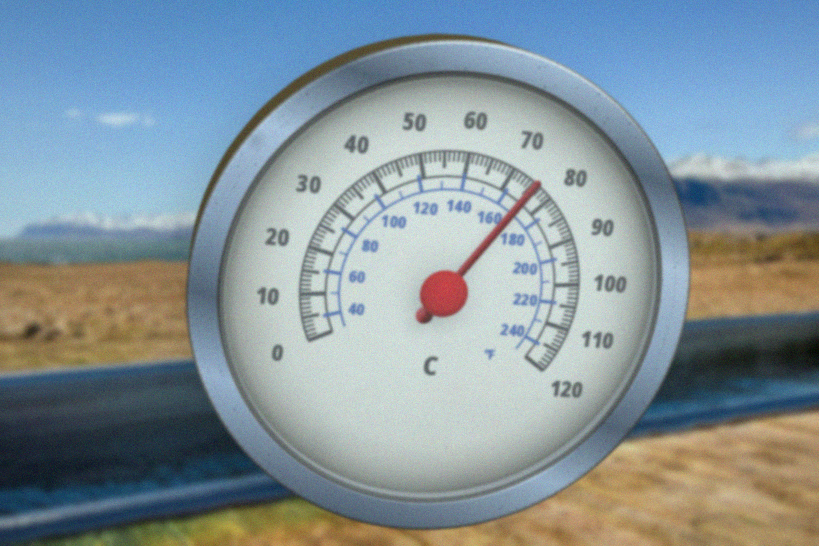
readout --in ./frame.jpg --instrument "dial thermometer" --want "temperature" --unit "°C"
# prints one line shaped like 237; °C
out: 75; °C
